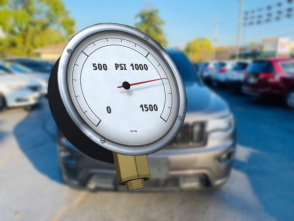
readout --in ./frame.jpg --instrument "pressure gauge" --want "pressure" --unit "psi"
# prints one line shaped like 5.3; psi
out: 1200; psi
